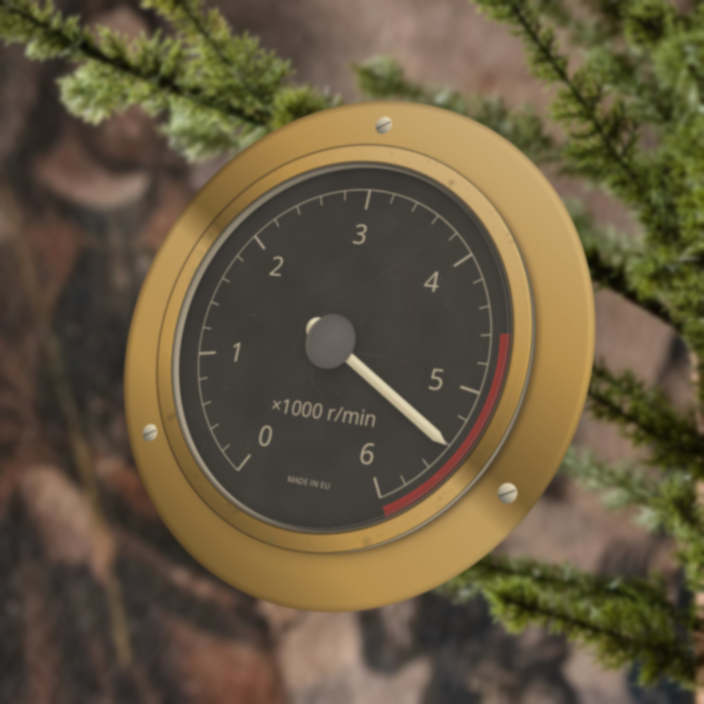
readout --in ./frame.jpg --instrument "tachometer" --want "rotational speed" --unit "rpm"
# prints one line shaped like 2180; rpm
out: 5400; rpm
